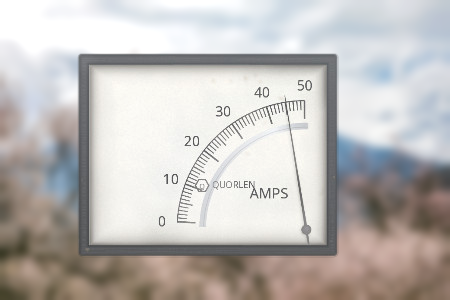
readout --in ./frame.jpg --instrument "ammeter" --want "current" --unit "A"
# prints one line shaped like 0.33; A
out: 45; A
